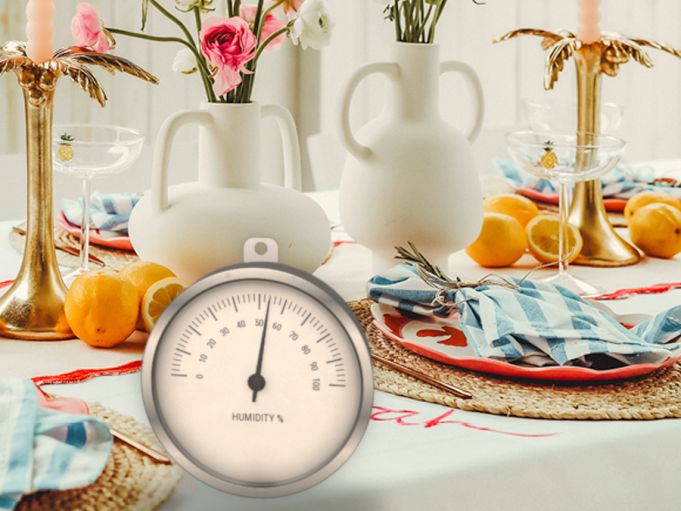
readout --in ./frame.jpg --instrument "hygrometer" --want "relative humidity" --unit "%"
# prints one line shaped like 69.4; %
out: 54; %
